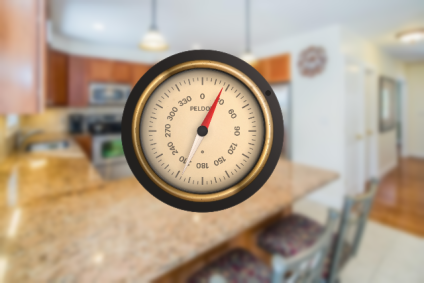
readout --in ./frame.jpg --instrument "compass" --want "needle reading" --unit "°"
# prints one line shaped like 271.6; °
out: 25; °
